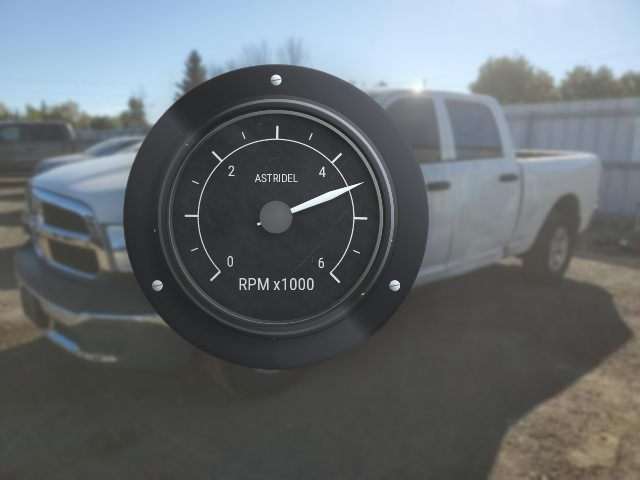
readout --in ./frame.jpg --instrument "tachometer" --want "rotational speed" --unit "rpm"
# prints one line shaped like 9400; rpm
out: 4500; rpm
